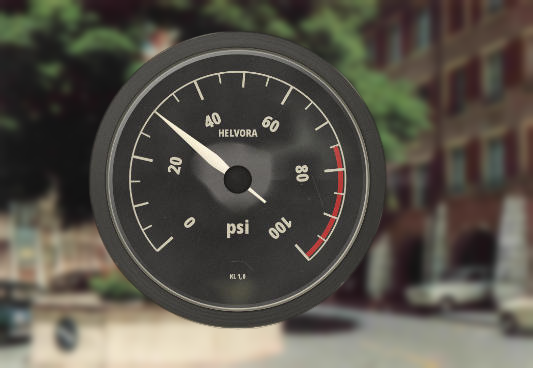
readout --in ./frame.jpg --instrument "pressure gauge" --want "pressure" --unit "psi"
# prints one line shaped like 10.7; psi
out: 30; psi
